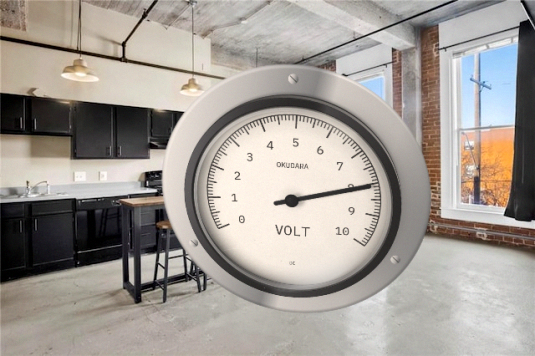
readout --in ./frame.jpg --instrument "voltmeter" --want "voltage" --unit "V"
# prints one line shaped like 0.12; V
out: 8; V
